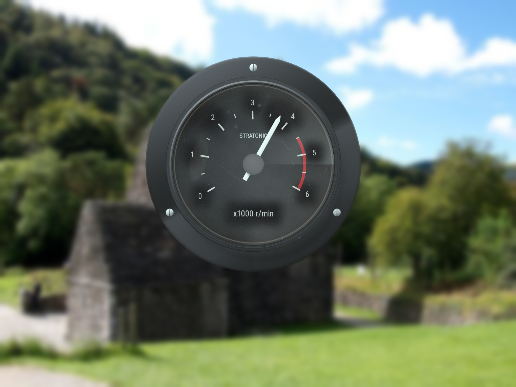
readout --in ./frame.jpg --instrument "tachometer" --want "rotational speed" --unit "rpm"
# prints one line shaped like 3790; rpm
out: 3750; rpm
